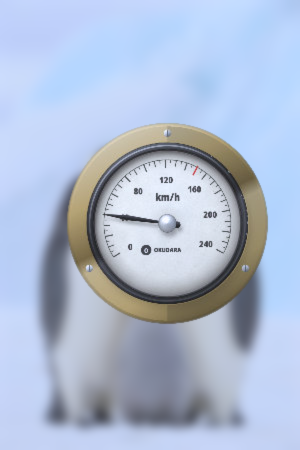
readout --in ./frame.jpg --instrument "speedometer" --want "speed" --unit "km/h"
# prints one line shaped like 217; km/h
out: 40; km/h
